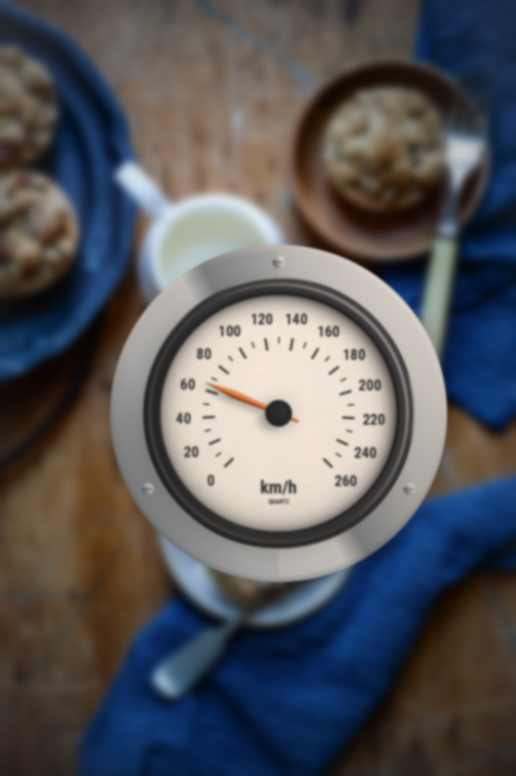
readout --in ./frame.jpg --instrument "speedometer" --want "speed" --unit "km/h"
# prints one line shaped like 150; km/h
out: 65; km/h
